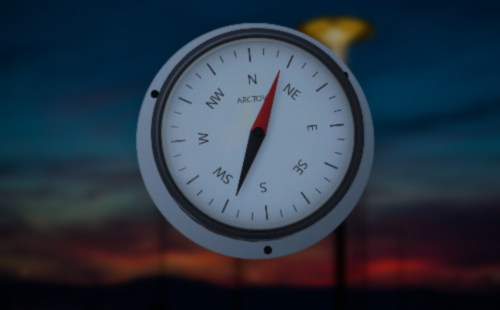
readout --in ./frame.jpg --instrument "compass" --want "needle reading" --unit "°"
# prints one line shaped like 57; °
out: 25; °
